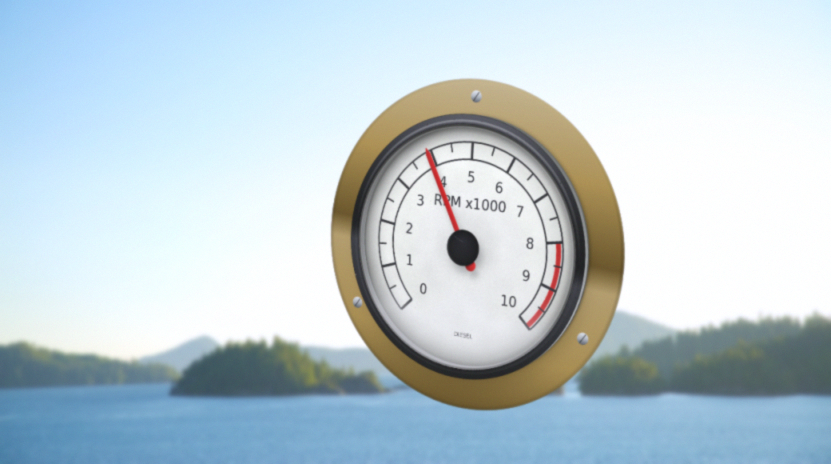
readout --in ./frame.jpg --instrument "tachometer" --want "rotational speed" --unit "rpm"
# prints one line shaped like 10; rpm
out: 4000; rpm
